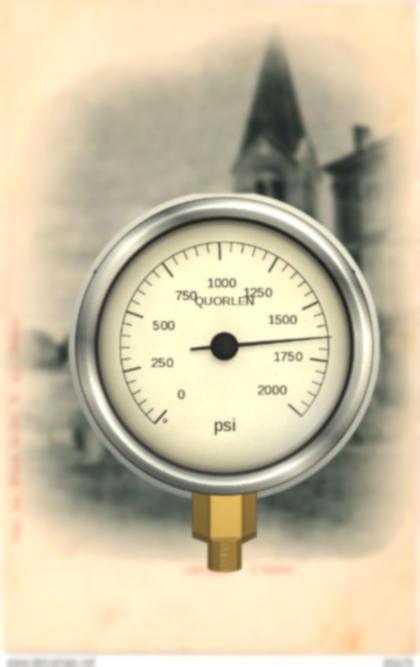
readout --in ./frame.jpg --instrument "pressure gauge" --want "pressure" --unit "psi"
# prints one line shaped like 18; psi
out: 1650; psi
